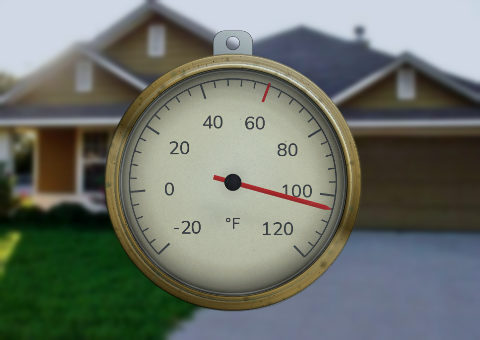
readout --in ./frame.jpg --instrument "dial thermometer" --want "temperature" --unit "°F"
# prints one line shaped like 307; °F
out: 104; °F
